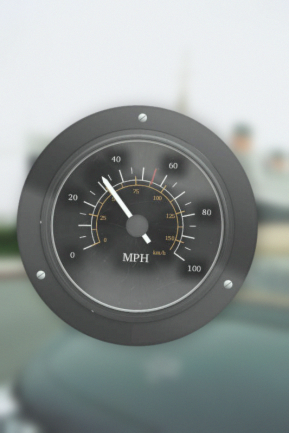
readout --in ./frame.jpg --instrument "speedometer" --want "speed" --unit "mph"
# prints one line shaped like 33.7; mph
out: 32.5; mph
